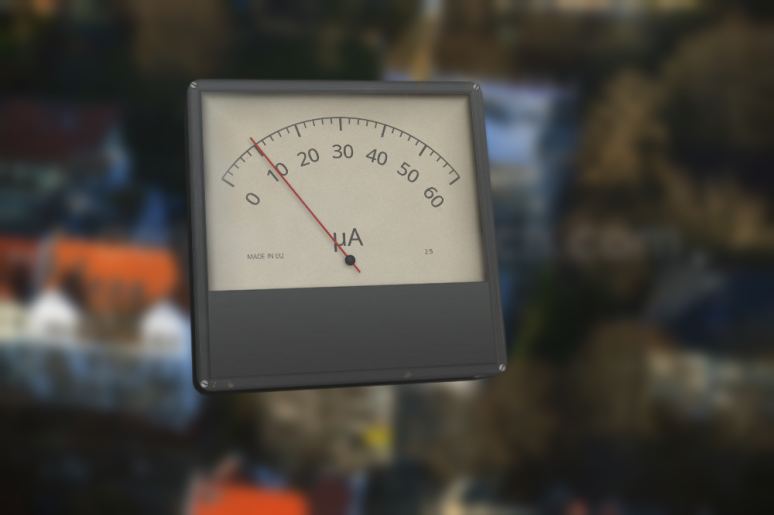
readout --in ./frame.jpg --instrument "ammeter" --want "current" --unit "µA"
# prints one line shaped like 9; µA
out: 10; µA
